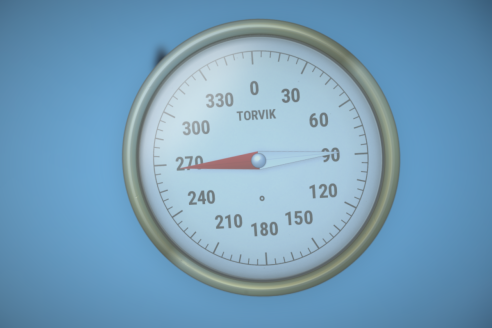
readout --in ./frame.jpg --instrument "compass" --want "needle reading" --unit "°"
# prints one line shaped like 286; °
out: 267.5; °
